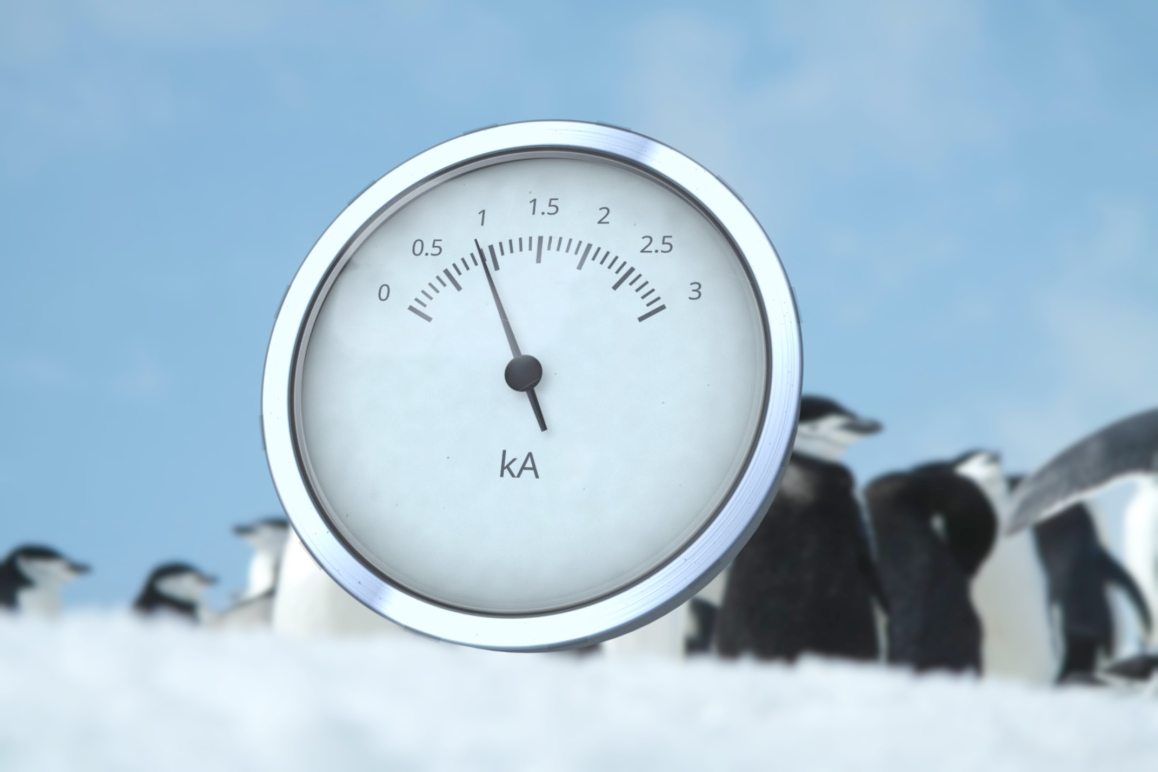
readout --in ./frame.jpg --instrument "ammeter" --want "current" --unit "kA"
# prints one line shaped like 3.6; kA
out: 0.9; kA
